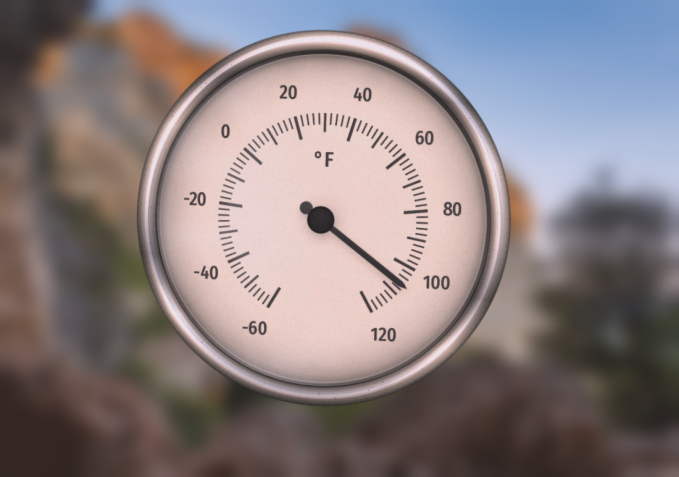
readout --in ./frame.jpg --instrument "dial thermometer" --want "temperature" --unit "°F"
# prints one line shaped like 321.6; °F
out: 106; °F
